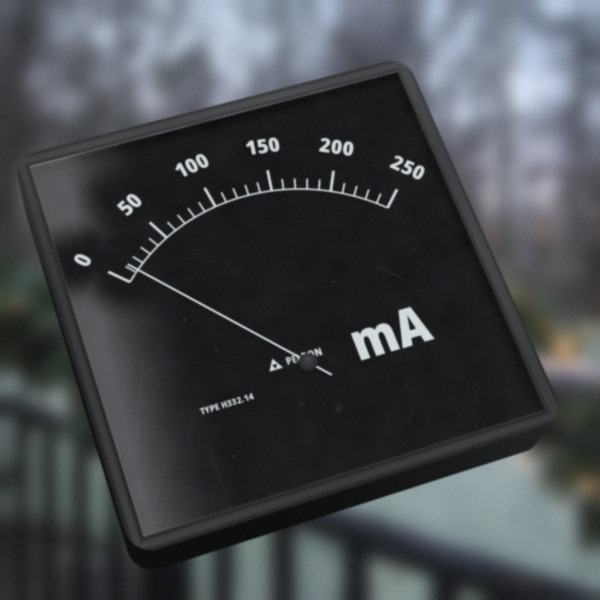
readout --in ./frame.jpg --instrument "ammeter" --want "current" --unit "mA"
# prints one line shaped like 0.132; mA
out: 10; mA
